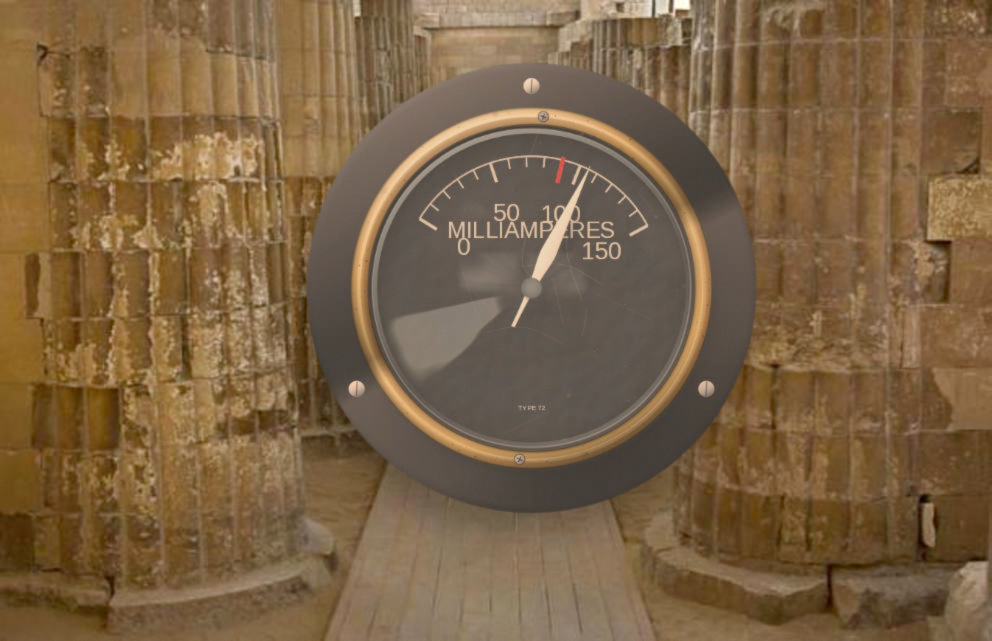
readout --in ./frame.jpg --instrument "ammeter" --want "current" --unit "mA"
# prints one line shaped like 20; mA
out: 105; mA
